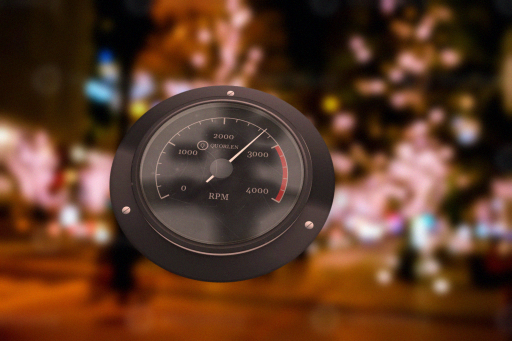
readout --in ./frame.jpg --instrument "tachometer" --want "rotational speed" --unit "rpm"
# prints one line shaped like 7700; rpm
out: 2700; rpm
